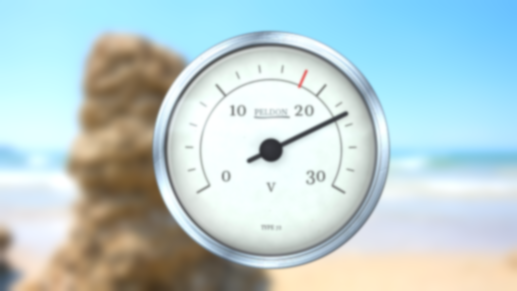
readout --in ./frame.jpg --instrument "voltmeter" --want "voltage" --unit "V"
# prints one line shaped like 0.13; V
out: 23; V
